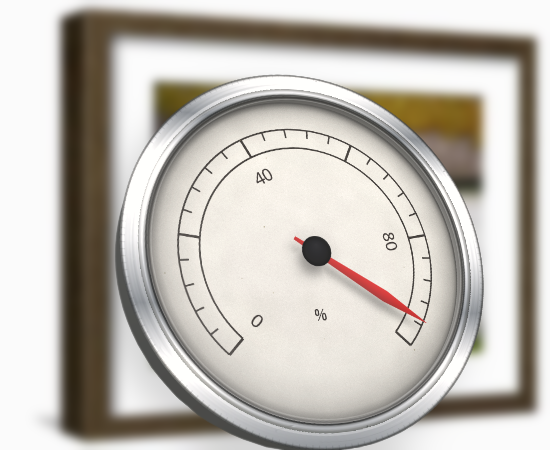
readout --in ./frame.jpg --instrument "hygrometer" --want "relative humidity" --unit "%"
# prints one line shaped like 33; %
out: 96; %
